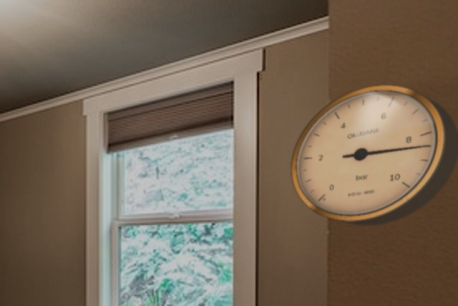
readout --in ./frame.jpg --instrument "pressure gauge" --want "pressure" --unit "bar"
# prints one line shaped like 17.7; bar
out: 8.5; bar
